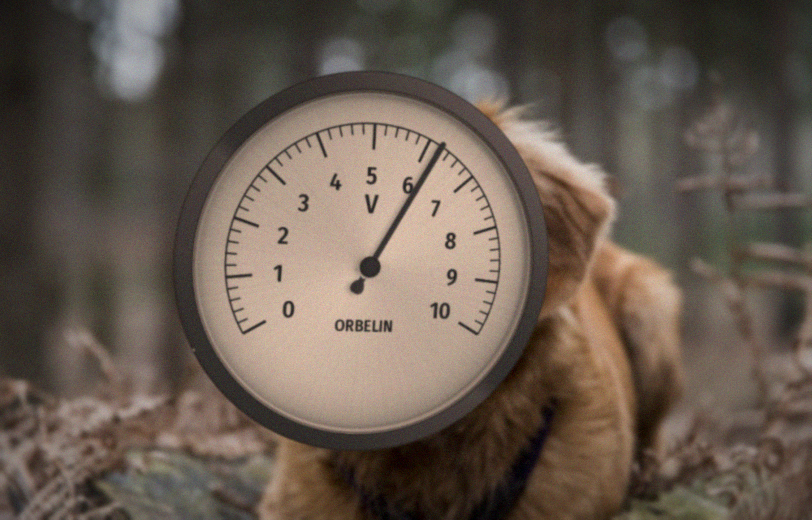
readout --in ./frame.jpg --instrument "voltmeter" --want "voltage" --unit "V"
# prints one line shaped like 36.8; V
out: 6.2; V
